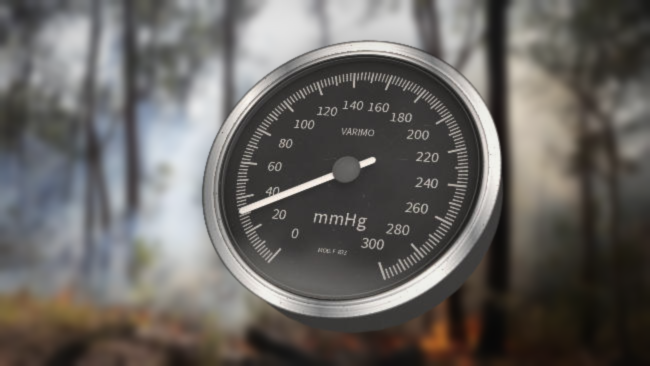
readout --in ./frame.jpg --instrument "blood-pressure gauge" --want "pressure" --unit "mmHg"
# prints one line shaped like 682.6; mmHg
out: 30; mmHg
